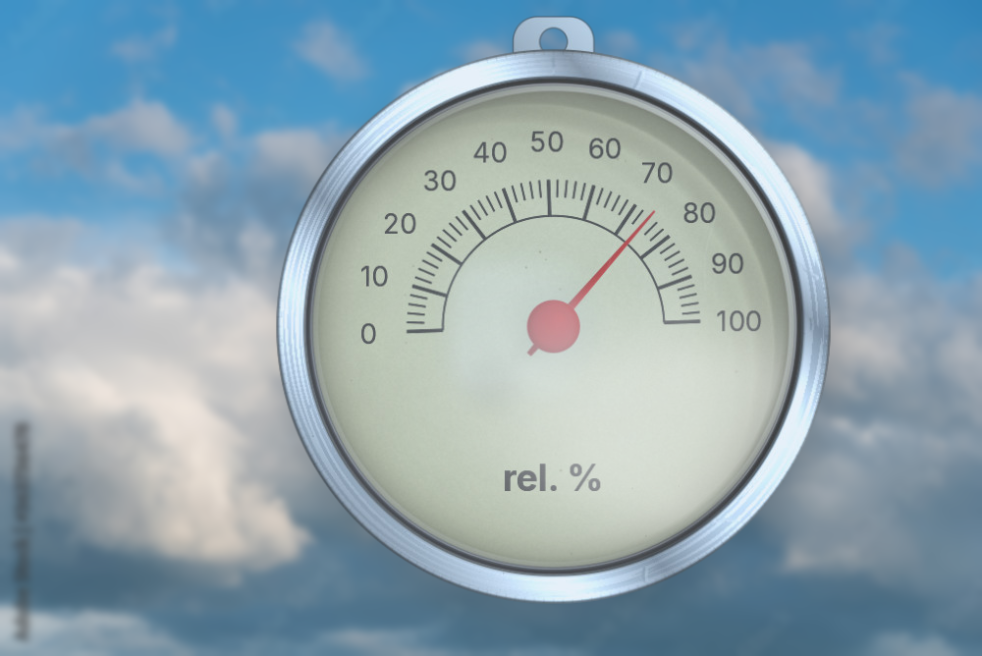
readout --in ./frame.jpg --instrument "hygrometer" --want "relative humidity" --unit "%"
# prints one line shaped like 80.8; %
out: 74; %
